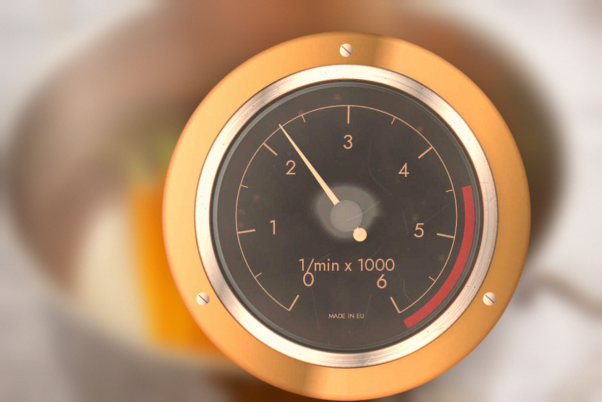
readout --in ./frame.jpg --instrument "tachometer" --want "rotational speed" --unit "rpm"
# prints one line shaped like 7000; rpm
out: 2250; rpm
